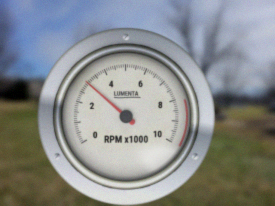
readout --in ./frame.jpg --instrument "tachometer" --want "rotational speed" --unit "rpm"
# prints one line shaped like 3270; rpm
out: 3000; rpm
